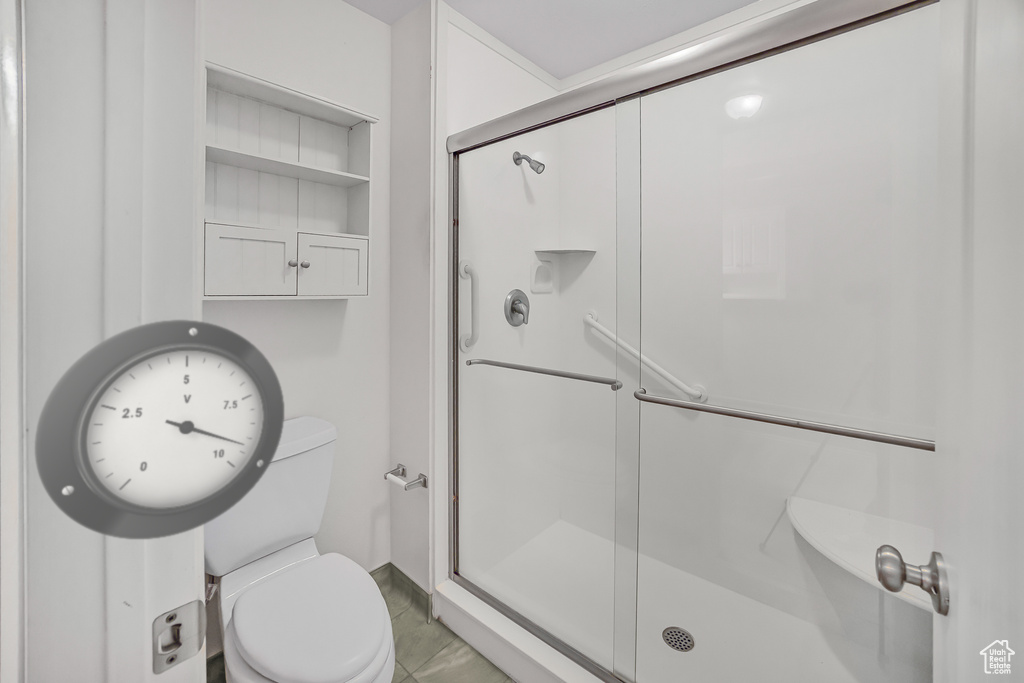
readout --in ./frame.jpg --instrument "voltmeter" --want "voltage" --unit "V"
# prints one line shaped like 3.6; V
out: 9.25; V
